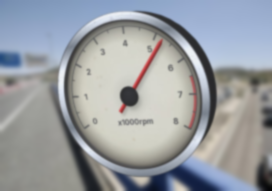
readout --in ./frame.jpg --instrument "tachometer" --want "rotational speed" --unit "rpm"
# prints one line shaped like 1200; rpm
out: 5250; rpm
